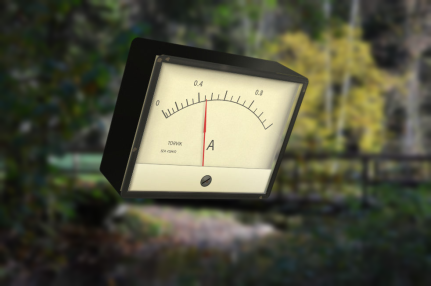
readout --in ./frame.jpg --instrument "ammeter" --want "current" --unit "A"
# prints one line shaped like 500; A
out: 0.45; A
